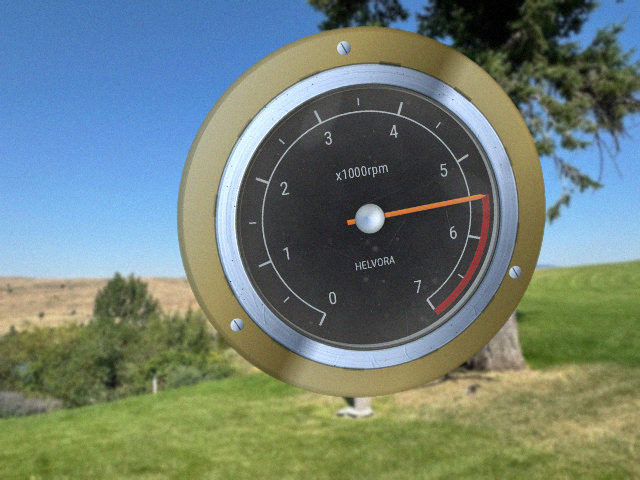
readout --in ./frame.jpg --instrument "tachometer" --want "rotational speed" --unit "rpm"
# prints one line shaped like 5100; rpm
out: 5500; rpm
